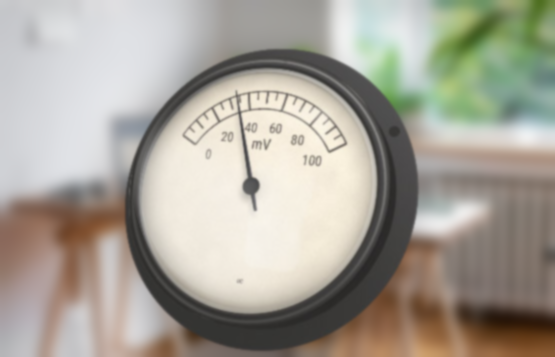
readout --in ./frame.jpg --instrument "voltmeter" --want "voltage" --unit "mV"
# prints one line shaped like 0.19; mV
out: 35; mV
